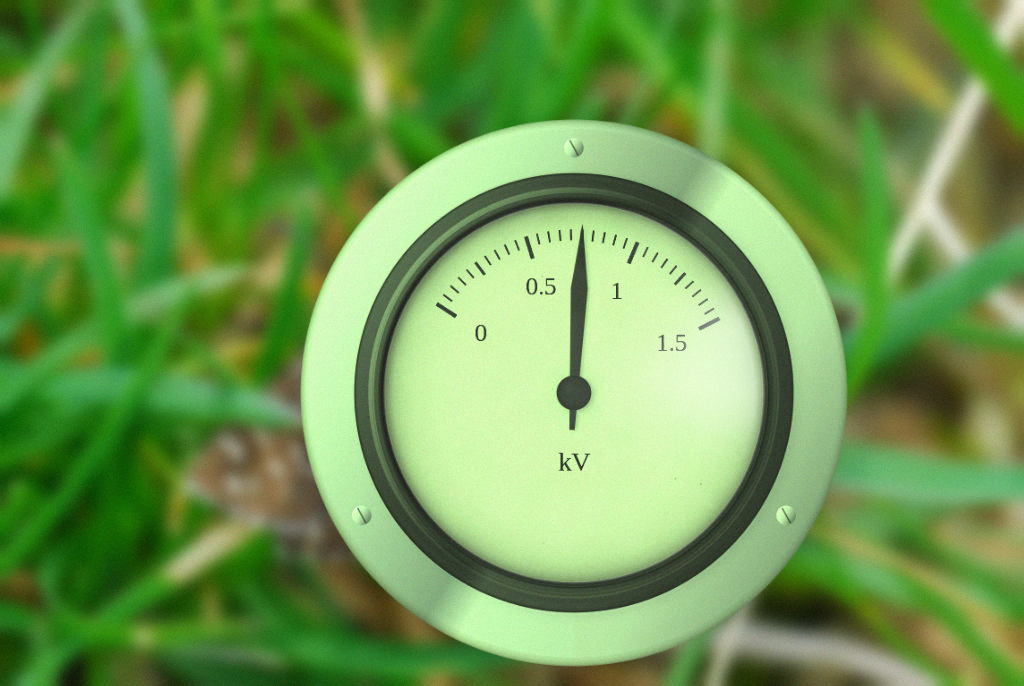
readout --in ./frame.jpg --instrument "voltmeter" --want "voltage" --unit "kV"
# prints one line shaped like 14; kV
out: 0.75; kV
